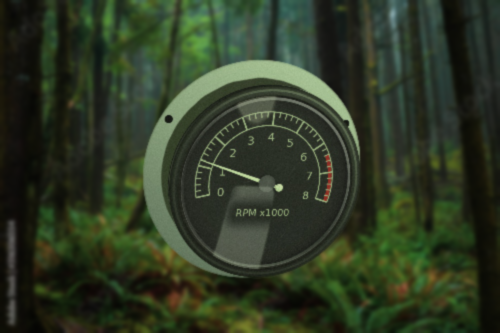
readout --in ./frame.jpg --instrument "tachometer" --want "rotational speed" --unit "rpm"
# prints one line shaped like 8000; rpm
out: 1200; rpm
